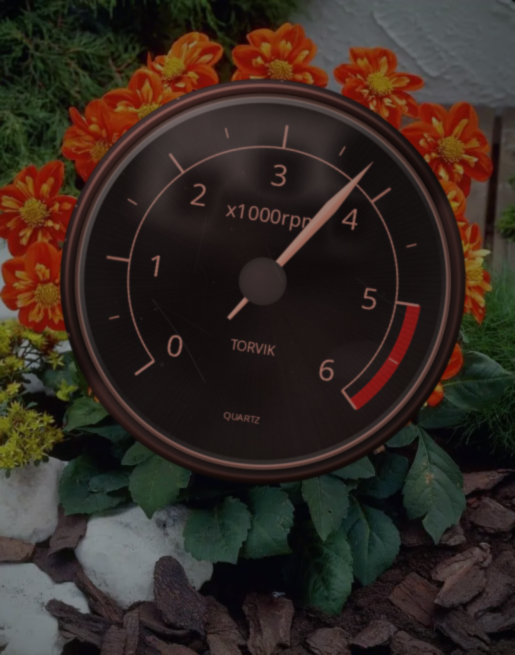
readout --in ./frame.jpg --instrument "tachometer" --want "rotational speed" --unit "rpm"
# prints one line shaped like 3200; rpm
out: 3750; rpm
